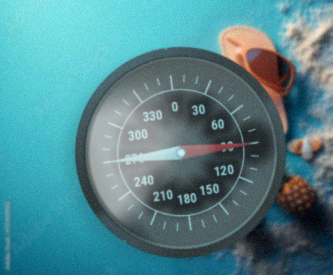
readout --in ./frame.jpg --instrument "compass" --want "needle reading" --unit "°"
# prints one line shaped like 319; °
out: 90; °
